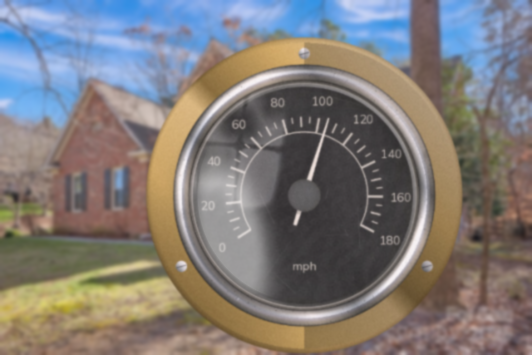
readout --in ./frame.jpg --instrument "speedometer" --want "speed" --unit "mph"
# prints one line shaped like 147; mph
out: 105; mph
